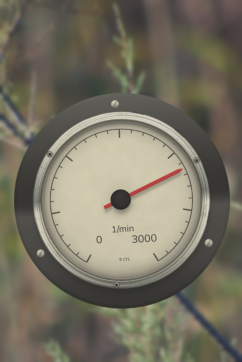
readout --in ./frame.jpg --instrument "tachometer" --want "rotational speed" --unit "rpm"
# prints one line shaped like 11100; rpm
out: 2150; rpm
